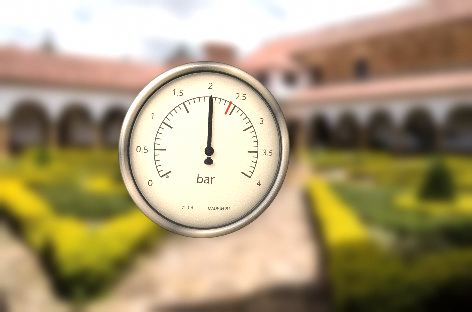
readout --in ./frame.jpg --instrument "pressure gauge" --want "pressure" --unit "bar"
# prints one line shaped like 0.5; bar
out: 2; bar
